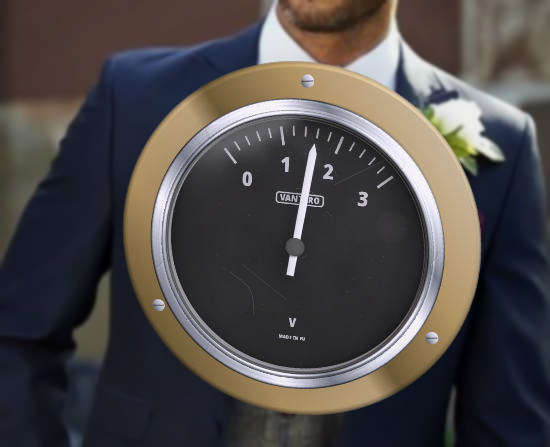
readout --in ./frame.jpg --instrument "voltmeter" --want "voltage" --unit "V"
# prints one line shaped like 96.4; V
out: 1.6; V
